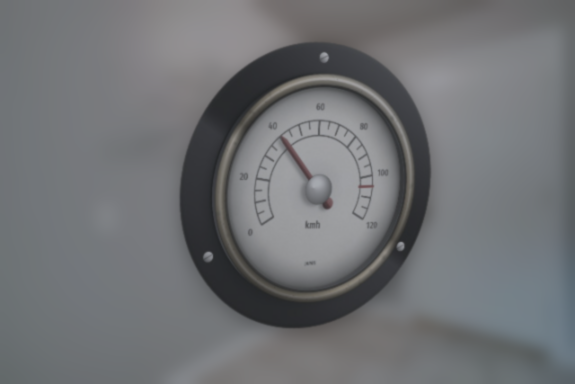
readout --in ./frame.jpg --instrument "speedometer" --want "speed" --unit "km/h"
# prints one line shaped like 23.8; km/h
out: 40; km/h
